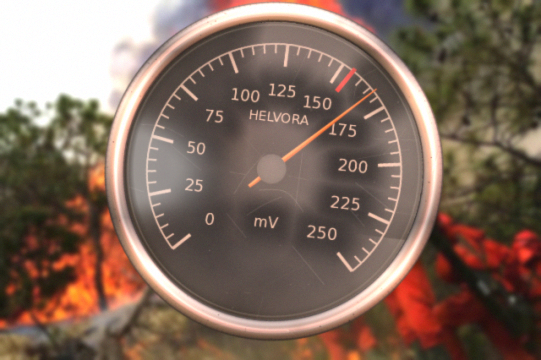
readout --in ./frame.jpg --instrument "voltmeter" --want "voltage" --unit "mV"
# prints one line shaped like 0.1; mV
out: 167.5; mV
